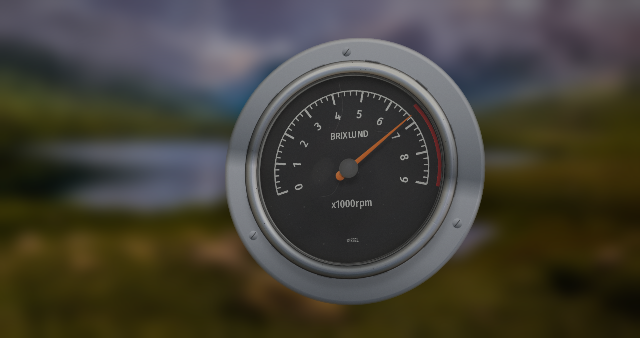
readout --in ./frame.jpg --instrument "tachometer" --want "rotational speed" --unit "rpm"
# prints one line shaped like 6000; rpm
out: 6800; rpm
